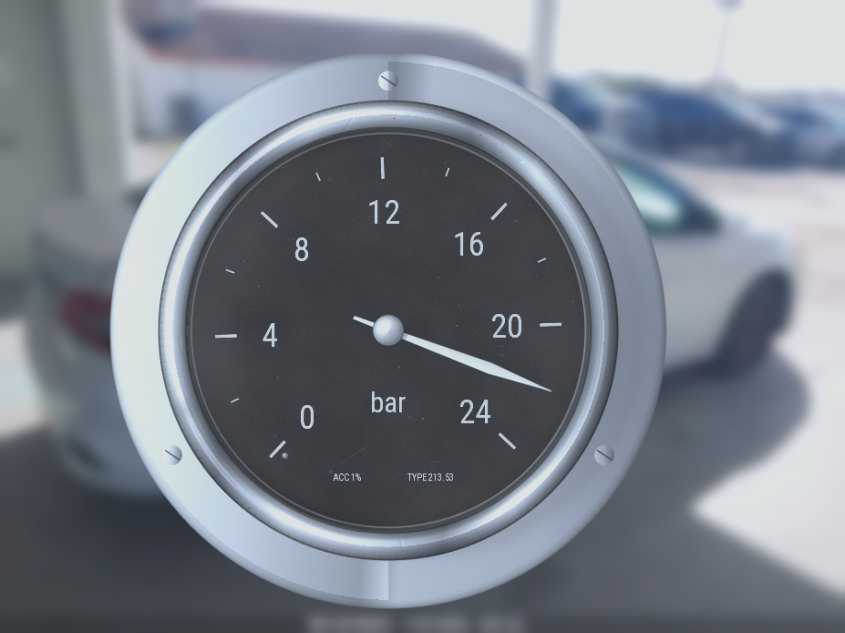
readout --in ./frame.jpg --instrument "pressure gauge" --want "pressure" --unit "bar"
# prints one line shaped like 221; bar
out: 22; bar
